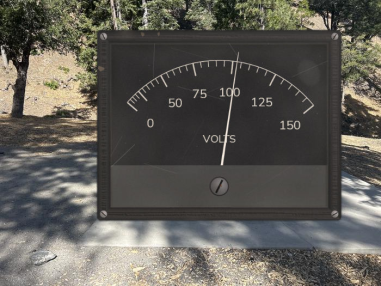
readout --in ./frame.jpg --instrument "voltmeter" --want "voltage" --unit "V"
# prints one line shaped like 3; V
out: 102.5; V
